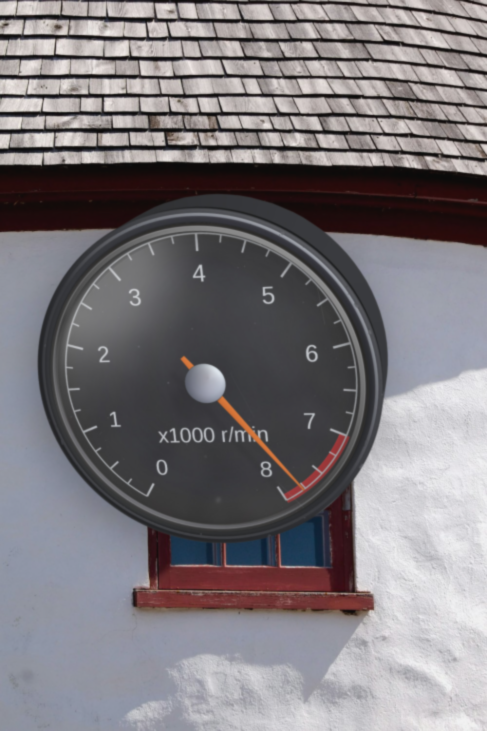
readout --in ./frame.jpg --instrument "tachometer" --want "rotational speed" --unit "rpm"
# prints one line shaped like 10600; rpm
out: 7750; rpm
